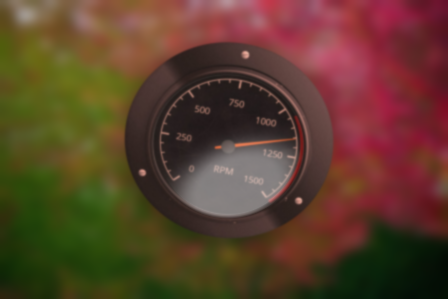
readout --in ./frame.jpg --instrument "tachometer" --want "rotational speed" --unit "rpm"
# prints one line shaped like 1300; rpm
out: 1150; rpm
